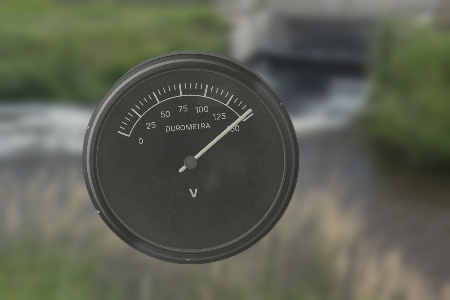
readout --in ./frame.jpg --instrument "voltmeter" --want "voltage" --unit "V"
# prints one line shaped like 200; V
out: 145; V
